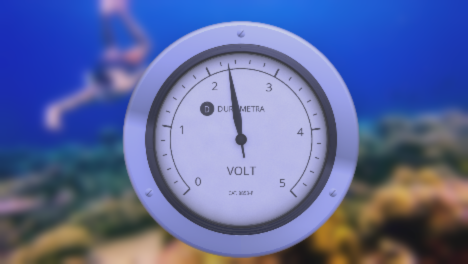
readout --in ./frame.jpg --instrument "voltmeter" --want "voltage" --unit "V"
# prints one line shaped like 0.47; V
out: 2.3; V
